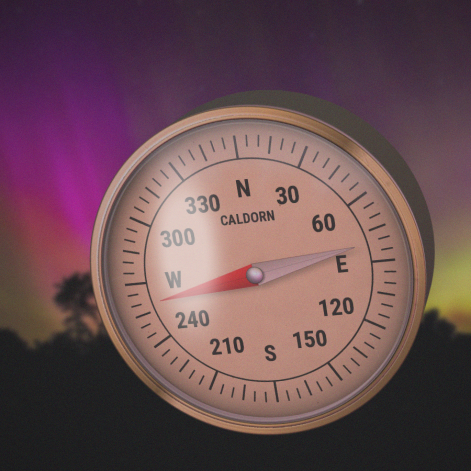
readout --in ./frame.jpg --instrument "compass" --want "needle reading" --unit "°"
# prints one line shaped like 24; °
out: 260; °
